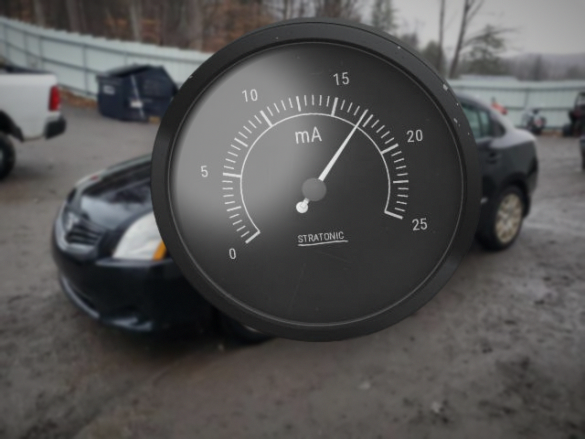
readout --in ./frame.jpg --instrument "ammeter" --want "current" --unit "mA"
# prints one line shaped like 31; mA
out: 17; mA
